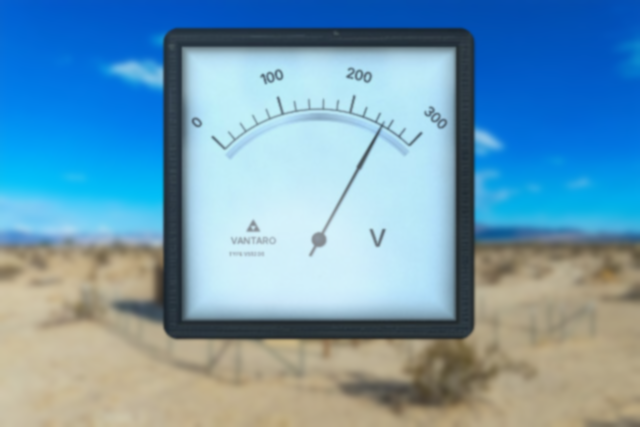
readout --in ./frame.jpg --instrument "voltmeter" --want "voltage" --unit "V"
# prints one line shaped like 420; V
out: 250; V
